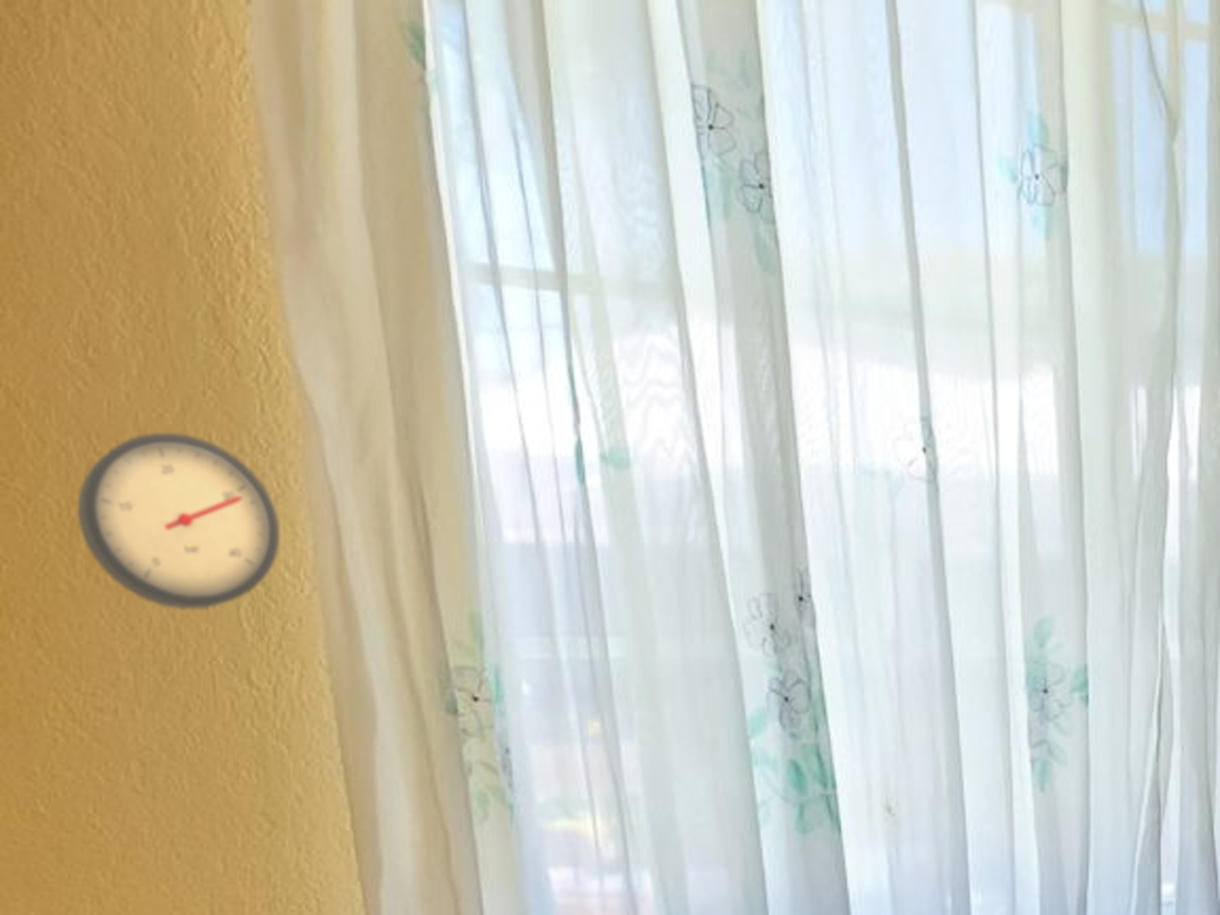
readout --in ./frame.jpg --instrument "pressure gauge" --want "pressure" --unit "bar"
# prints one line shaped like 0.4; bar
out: 31; bar
